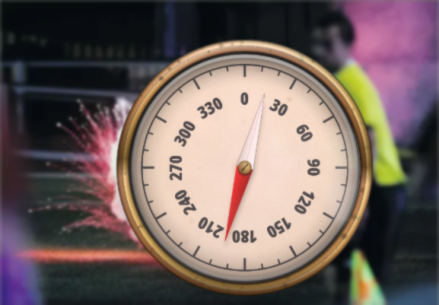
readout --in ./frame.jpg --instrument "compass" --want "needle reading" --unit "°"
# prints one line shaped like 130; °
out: 195; °
